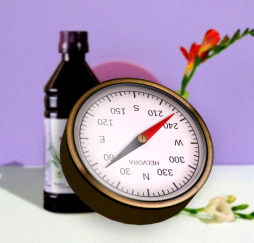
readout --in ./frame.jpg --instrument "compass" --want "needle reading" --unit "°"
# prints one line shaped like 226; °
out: 230; °
